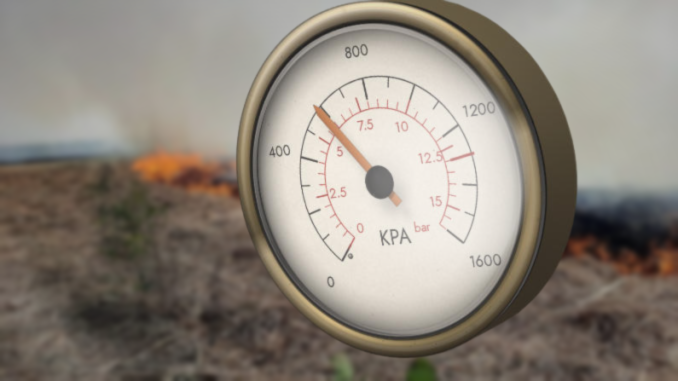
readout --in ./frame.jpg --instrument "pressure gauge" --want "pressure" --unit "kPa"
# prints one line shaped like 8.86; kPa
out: 600; kPa
